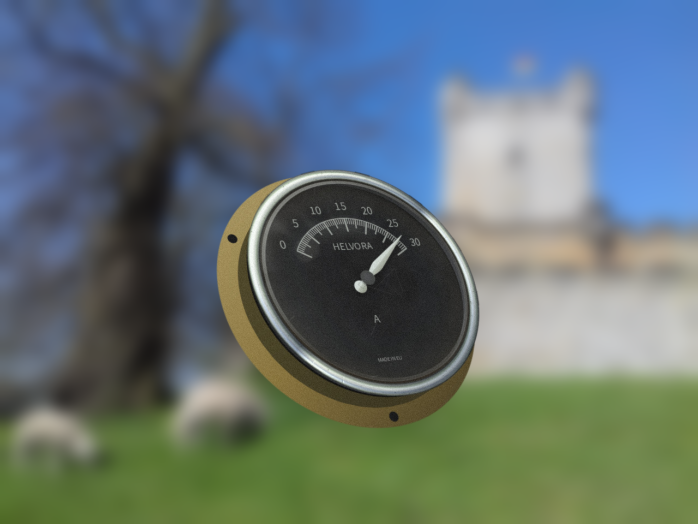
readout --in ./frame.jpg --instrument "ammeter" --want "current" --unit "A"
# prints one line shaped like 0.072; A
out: 27.5; A
